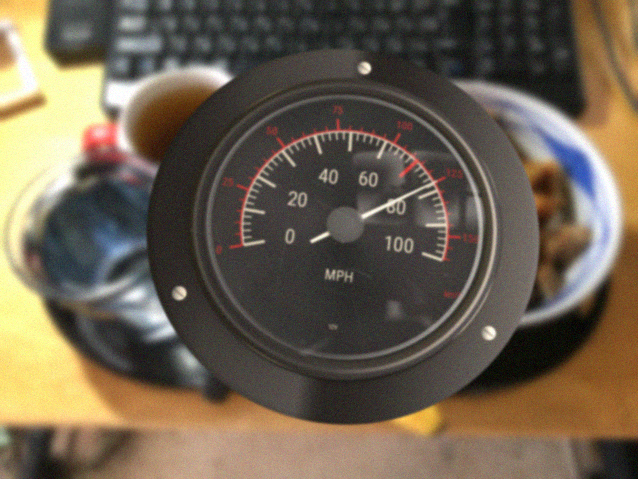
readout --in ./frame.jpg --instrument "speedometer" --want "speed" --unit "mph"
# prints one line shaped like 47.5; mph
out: 78; mph
